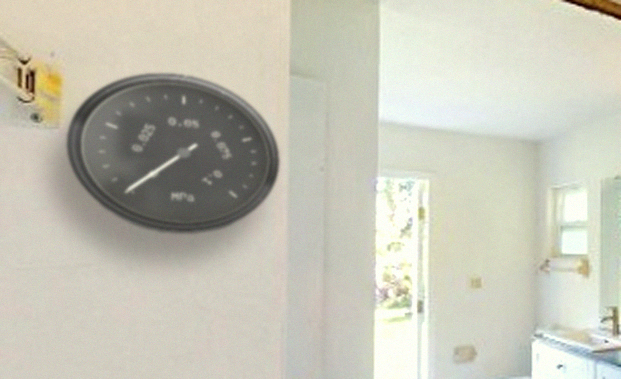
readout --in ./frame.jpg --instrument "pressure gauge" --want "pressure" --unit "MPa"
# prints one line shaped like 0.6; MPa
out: 0; MPa
